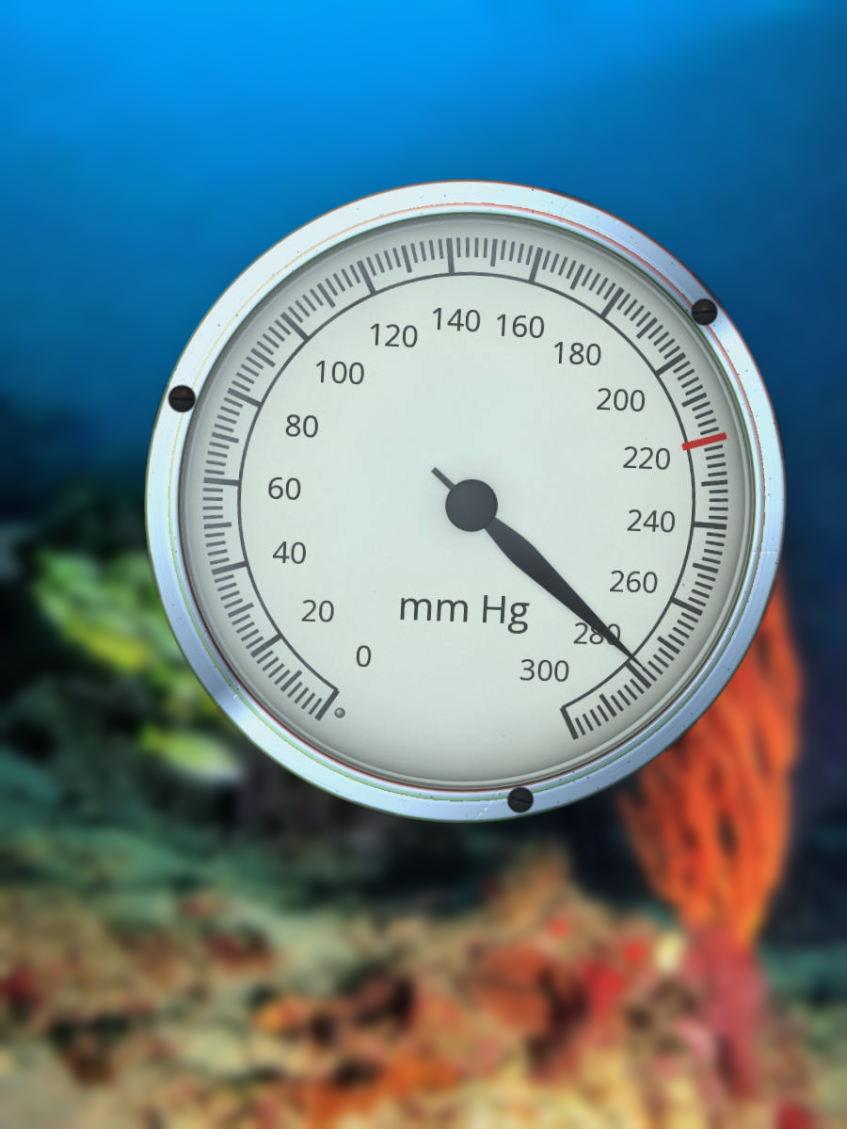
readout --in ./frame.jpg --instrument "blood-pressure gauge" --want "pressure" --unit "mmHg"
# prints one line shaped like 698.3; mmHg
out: 278; mmHg
